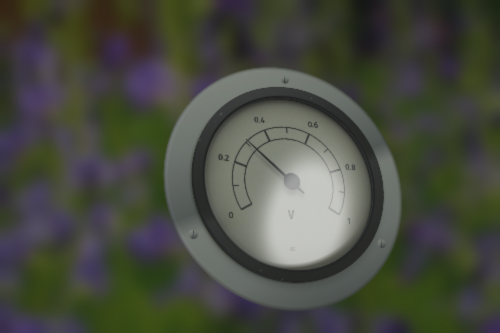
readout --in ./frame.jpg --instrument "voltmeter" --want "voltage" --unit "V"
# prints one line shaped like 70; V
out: 0.3; V
